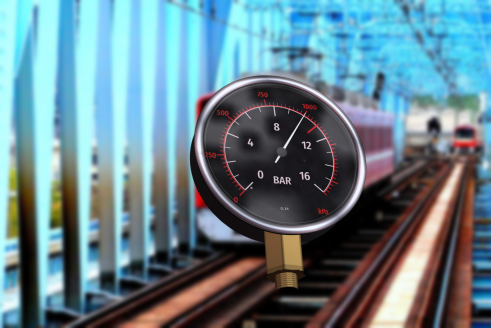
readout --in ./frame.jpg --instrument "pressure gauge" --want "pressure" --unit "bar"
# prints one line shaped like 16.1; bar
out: 10; bar
